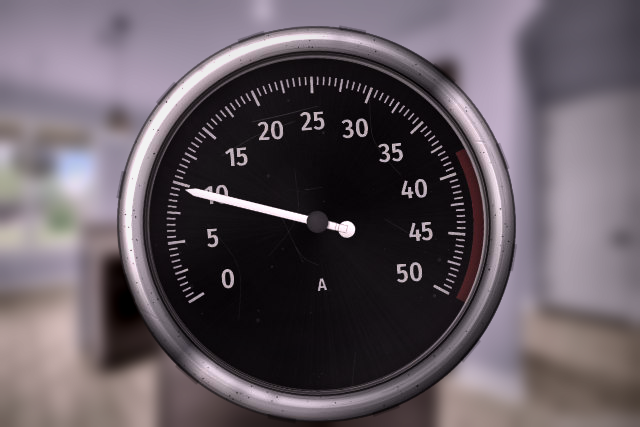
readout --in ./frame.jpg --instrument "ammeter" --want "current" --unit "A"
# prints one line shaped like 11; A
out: 9.5; A
